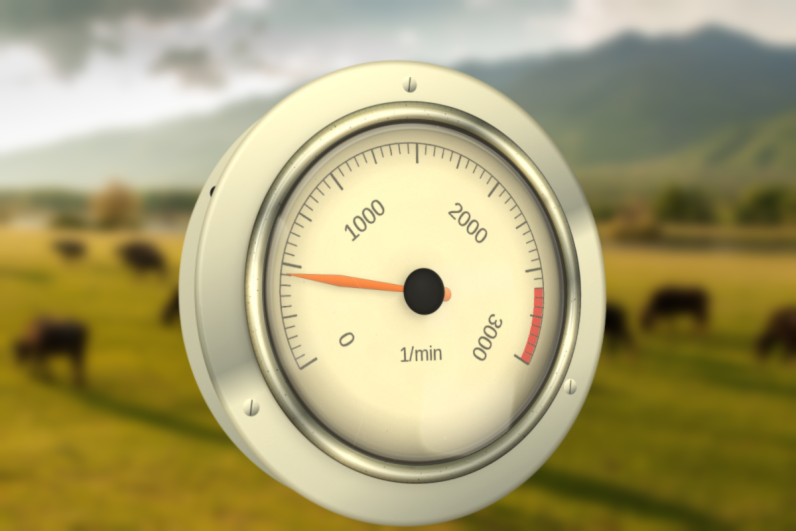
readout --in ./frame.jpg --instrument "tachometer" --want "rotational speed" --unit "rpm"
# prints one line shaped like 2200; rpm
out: 450; rpm
